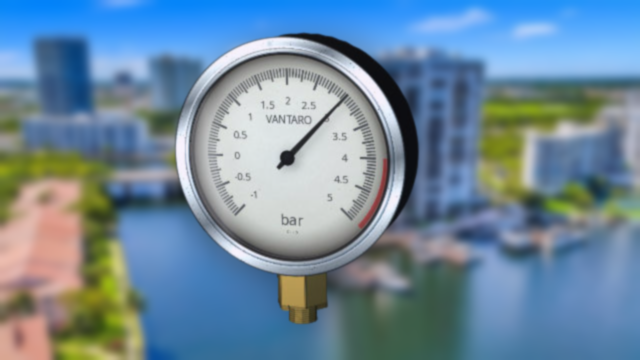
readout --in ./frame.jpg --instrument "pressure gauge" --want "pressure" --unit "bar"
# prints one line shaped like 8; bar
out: 3; bar
